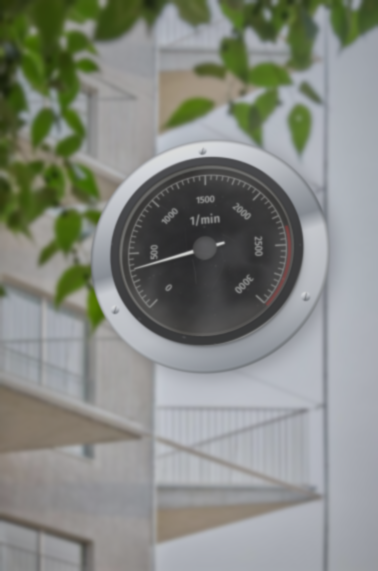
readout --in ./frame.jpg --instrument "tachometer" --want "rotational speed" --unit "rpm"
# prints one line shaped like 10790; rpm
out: 350; rpm
